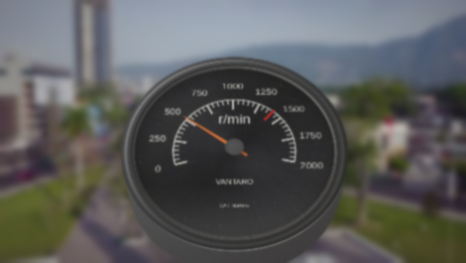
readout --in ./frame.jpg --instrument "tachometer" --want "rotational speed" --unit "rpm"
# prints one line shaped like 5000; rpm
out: 500; rpm
